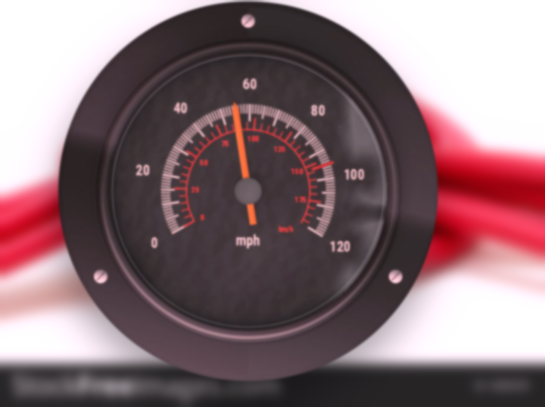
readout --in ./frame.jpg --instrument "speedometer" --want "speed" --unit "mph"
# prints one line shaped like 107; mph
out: 55; mph
